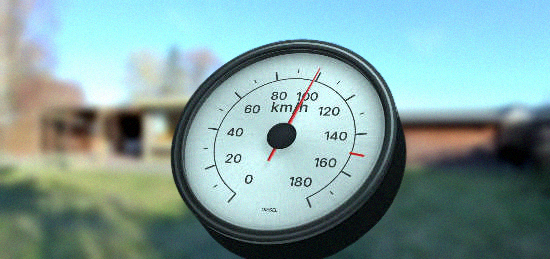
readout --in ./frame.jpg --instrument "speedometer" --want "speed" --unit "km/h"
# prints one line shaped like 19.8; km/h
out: 100; km/h
